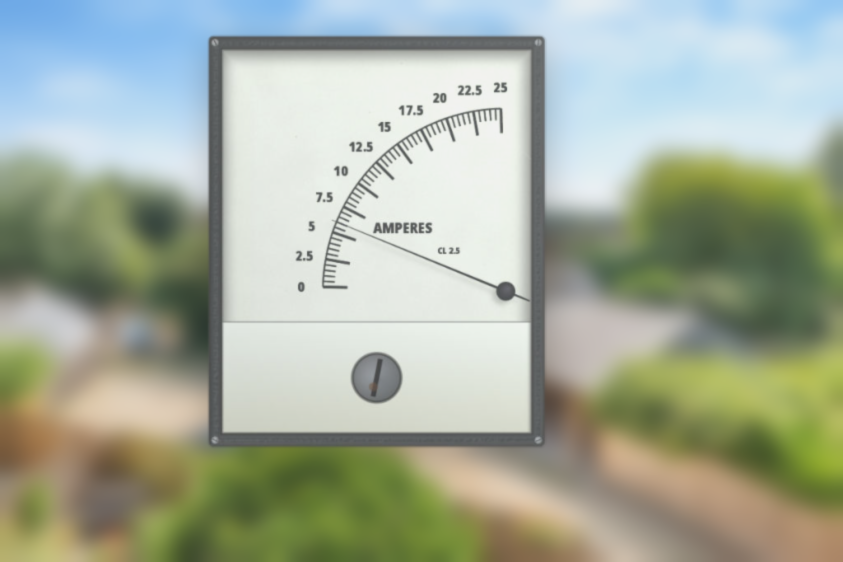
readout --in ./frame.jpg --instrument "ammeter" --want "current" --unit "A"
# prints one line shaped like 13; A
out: 6; A
